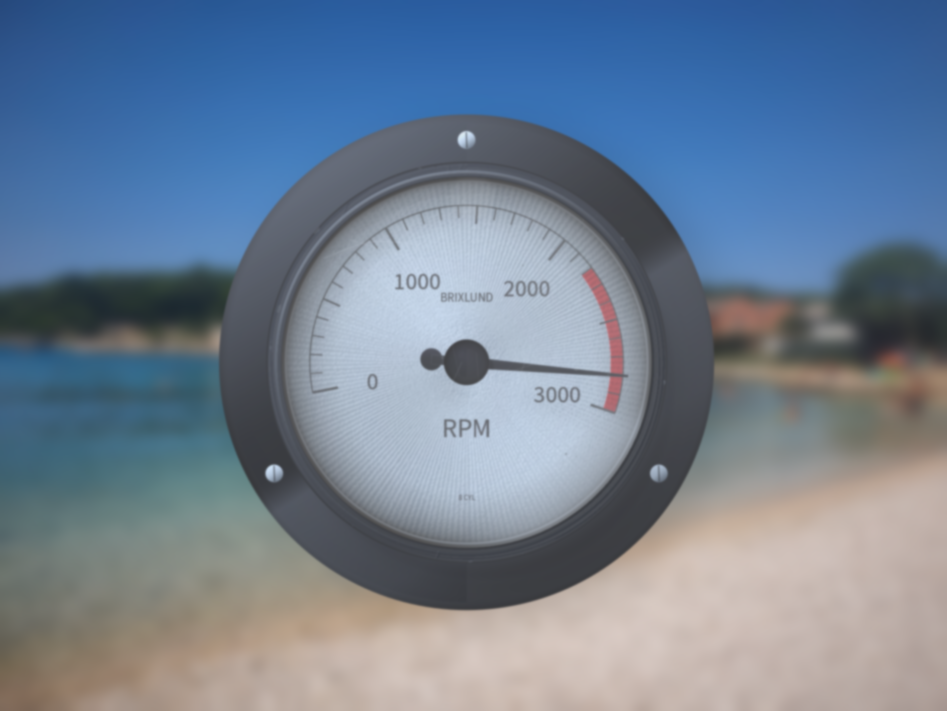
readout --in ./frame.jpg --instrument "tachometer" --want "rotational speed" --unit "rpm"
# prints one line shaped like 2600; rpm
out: 2800; rpm
